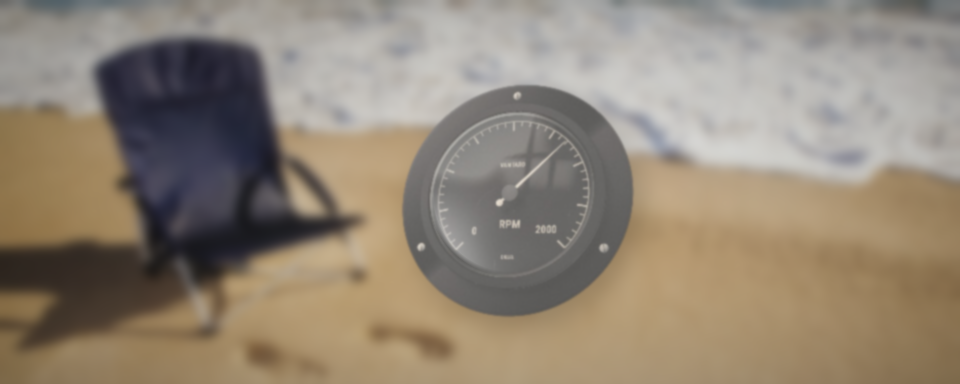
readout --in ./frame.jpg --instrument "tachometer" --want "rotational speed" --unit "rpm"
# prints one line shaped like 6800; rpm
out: 1350; rpm
